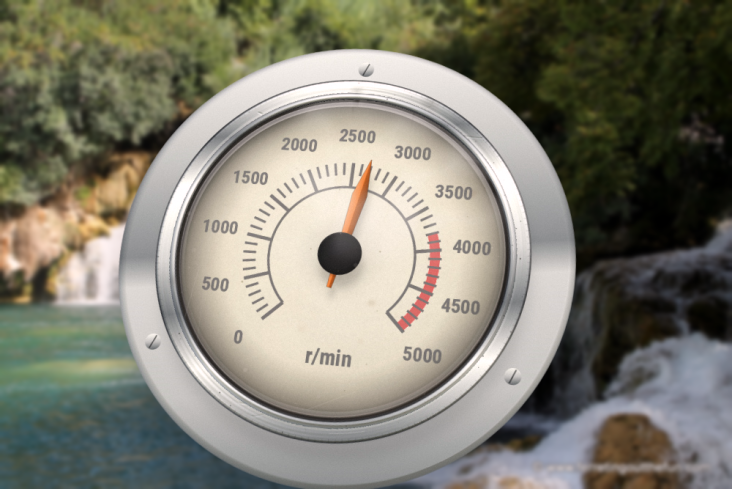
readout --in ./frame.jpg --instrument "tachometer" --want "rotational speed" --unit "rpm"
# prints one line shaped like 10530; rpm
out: 2700; rpm
